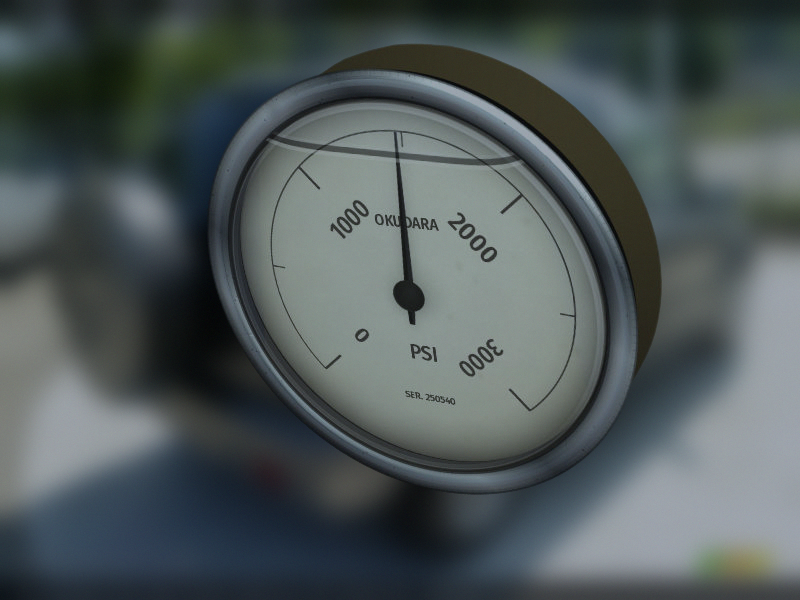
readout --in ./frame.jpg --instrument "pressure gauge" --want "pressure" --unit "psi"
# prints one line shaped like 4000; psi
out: 1500; psi
